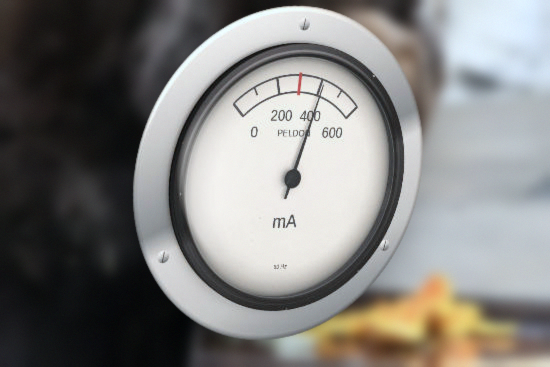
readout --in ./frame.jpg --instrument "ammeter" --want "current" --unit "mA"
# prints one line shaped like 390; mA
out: 400; mA
